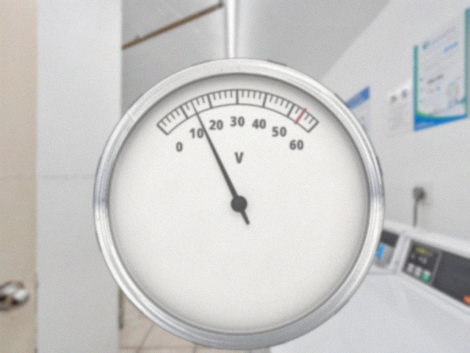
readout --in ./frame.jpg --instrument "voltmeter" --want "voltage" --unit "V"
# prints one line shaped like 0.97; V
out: 14; V
